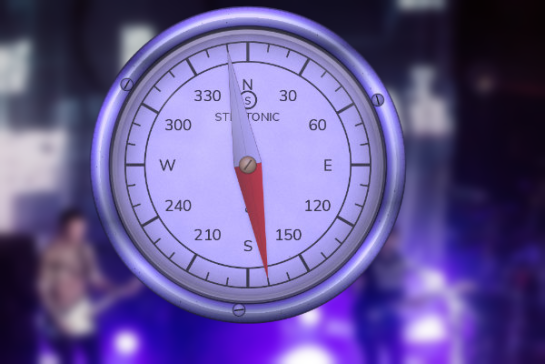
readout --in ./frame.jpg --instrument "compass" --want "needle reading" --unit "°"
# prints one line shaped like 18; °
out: 170; °
